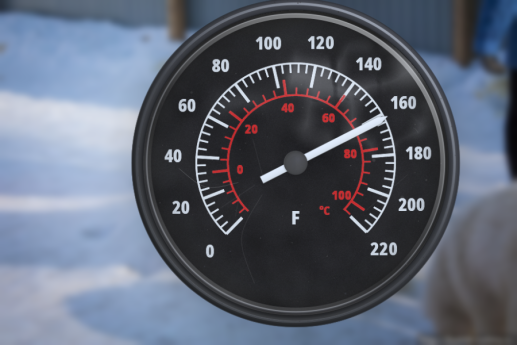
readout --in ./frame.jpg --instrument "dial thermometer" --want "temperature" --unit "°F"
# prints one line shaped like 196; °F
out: 162; °F
